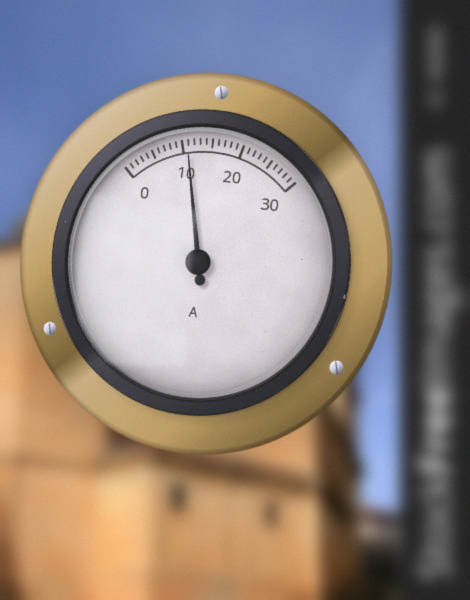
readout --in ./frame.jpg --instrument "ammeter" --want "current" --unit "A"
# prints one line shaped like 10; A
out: 11; A
